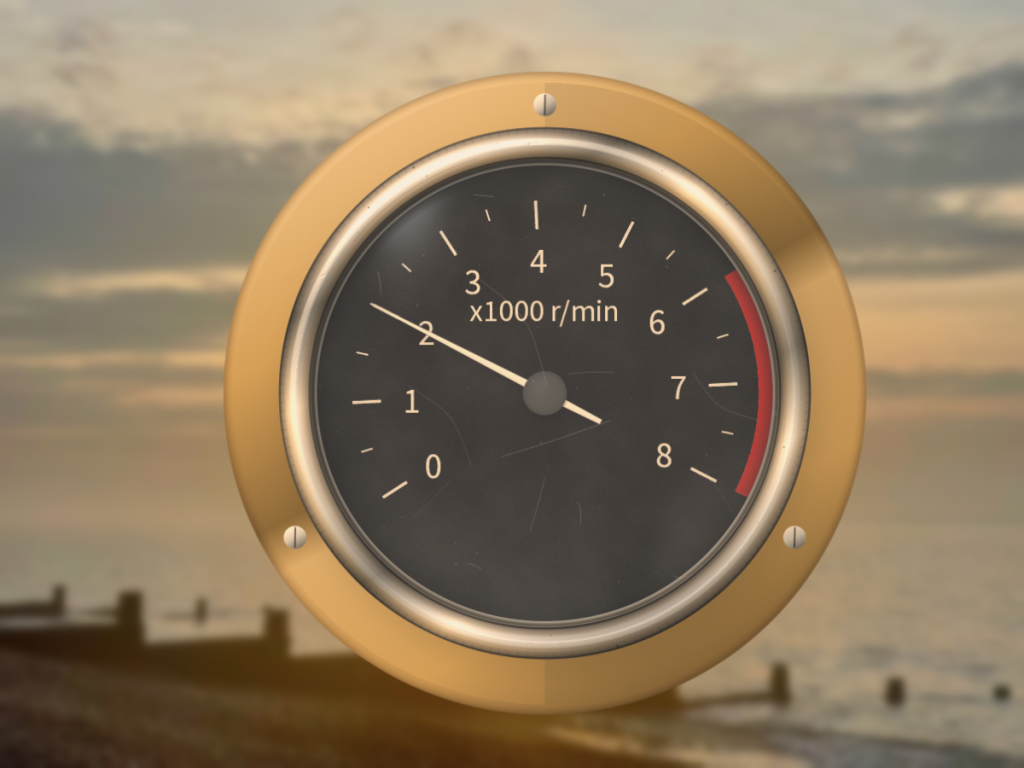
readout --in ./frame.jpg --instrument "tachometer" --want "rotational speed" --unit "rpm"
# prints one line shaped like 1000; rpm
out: 2000; rpm
